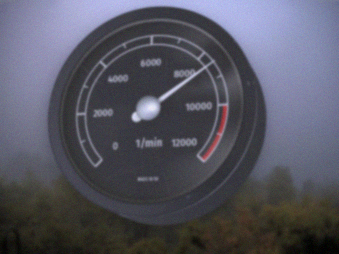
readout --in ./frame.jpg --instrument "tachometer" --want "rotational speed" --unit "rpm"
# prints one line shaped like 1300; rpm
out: 8500; rpm
